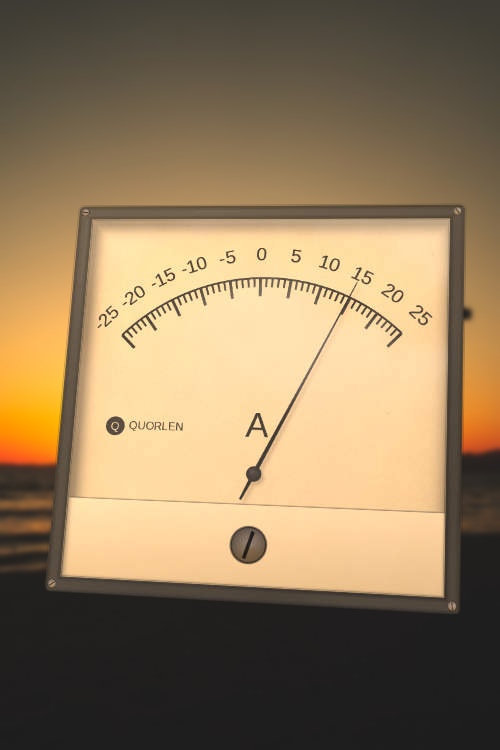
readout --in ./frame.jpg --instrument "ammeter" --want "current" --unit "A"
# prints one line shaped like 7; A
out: 15; A
